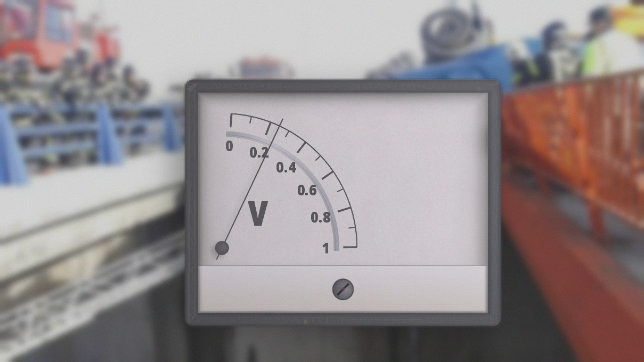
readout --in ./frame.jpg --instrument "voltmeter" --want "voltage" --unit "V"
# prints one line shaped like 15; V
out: 0.25; V
